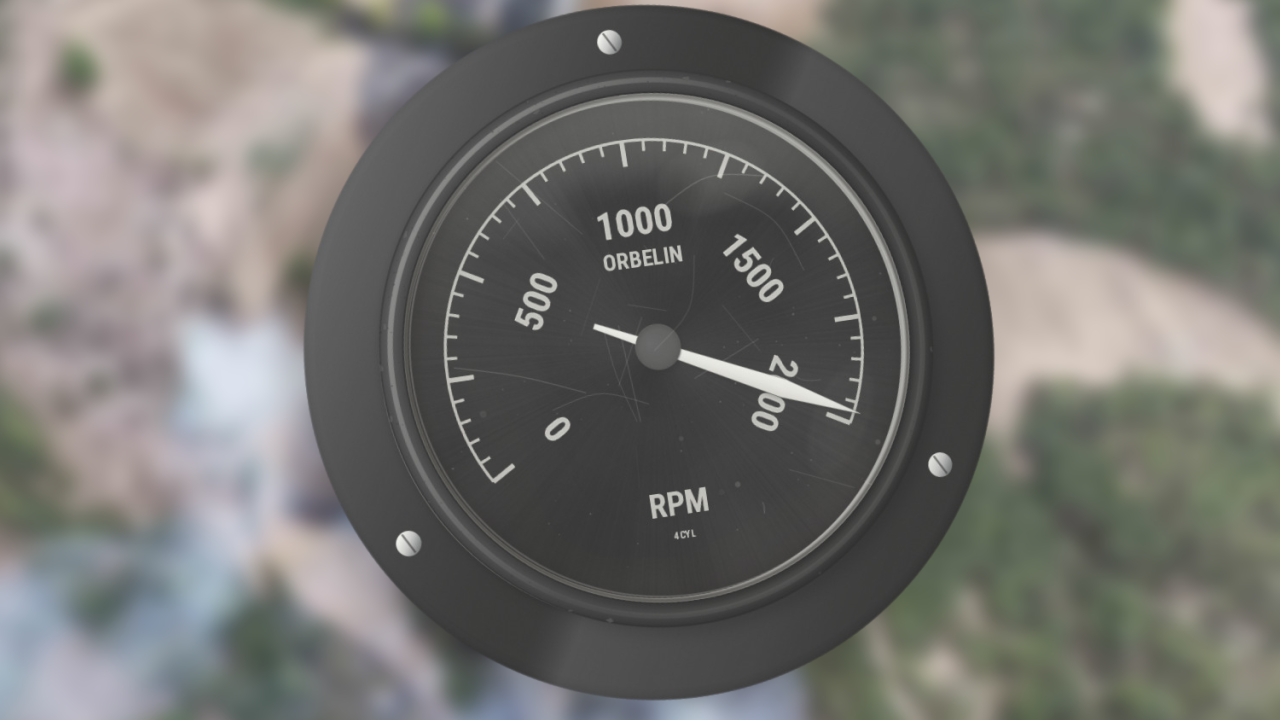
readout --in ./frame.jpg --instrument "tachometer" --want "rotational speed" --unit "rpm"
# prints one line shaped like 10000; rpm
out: 1975; rpm
